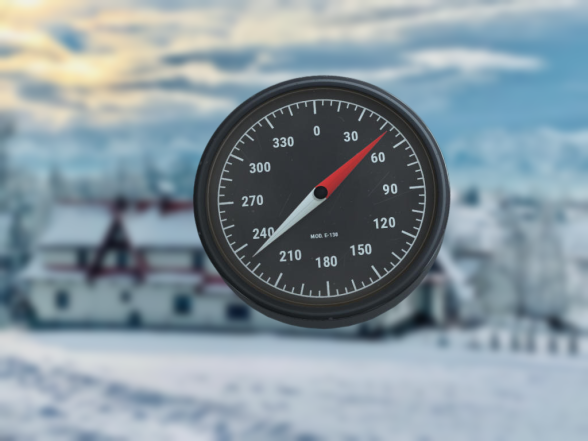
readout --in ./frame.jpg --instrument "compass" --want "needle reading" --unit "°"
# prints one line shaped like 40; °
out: 50; °
